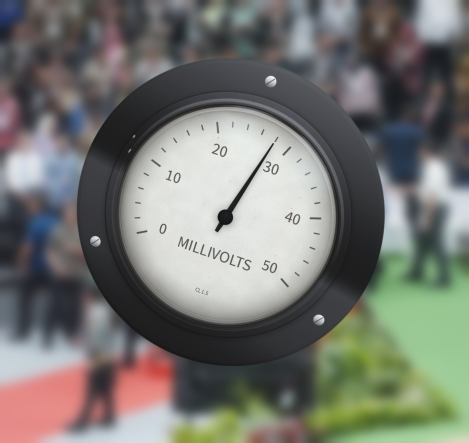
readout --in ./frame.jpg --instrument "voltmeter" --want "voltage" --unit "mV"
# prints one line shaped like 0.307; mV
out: 28; mV
